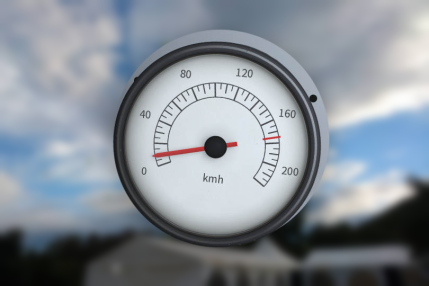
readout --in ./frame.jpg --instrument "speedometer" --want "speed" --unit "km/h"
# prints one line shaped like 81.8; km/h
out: 10; km/h
